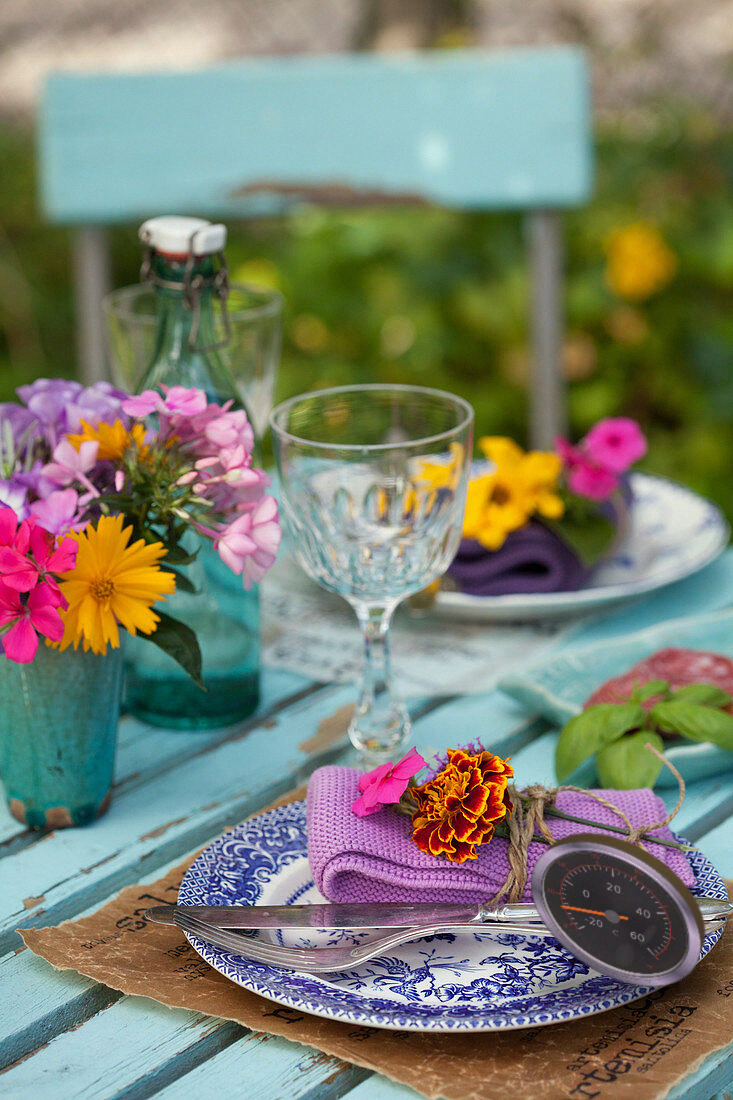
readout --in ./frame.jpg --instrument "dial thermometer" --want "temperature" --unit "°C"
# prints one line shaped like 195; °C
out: -10; °C
